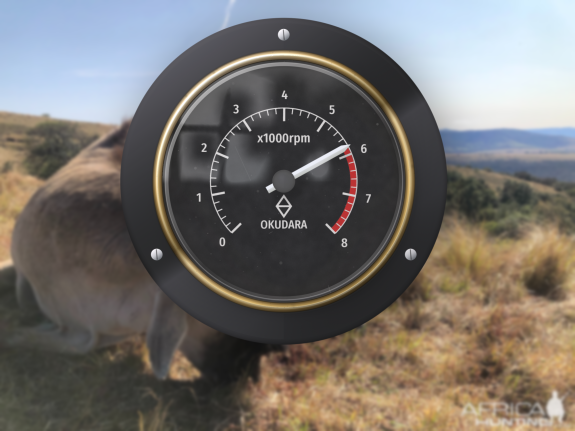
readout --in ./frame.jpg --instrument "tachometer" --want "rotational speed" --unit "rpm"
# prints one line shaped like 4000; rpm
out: 5800; rpm
